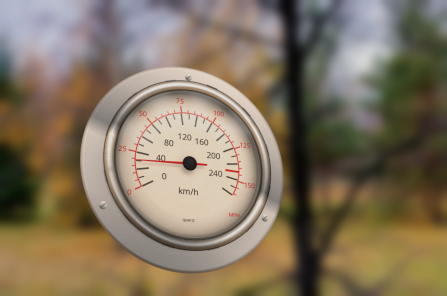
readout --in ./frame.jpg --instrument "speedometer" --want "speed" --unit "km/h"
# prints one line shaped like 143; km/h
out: 30; km/h
